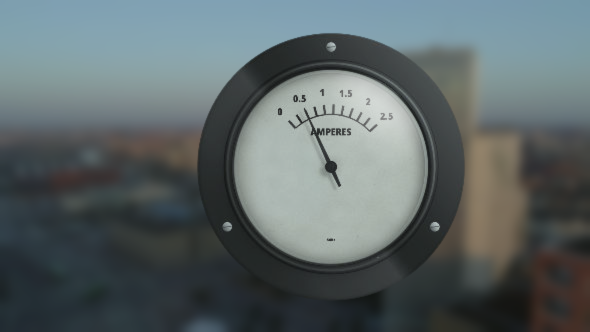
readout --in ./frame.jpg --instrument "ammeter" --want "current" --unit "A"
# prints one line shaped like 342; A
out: 0.5; A
